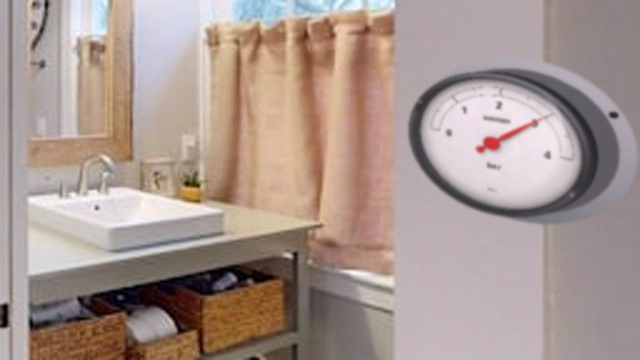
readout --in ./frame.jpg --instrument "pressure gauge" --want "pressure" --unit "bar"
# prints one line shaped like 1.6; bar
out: 3; bar
